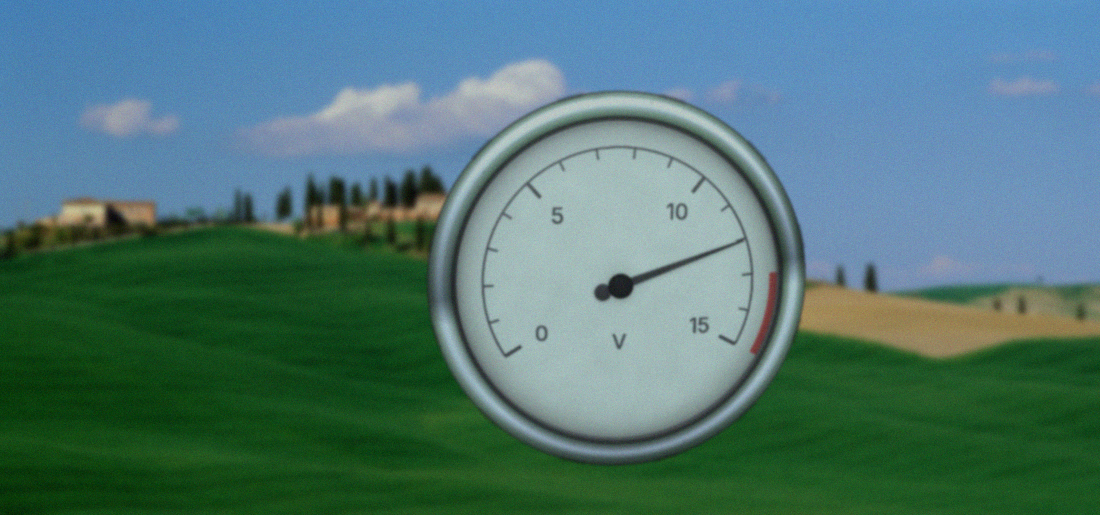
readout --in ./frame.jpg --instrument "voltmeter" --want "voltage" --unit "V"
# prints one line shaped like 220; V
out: 12; V
